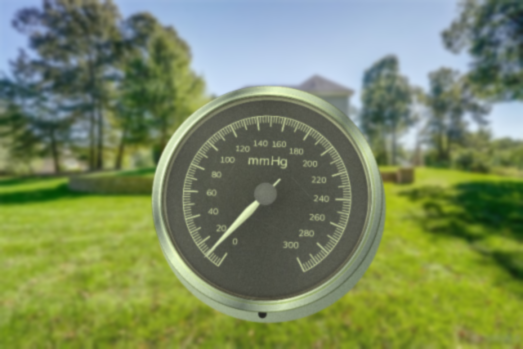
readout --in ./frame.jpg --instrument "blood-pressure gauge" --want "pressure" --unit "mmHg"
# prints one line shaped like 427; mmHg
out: 10; mmHg
